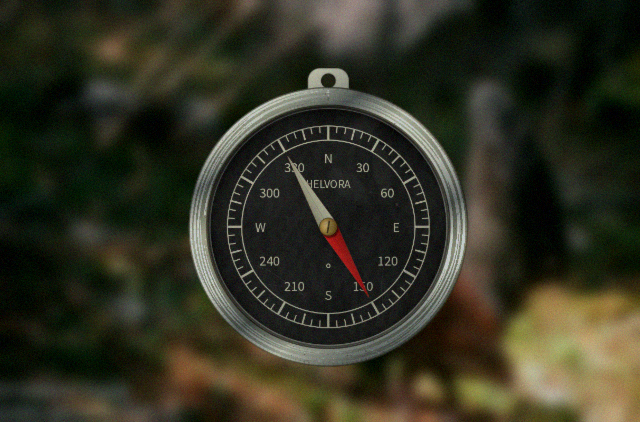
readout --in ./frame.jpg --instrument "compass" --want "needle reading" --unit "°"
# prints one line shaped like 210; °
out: 150; °
